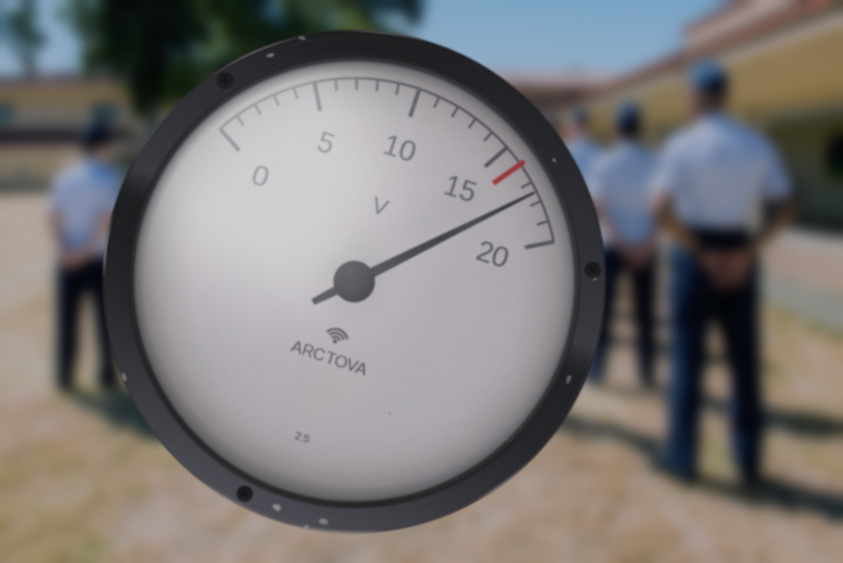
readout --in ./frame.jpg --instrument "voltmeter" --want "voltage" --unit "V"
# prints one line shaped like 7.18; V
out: 17.5; V
